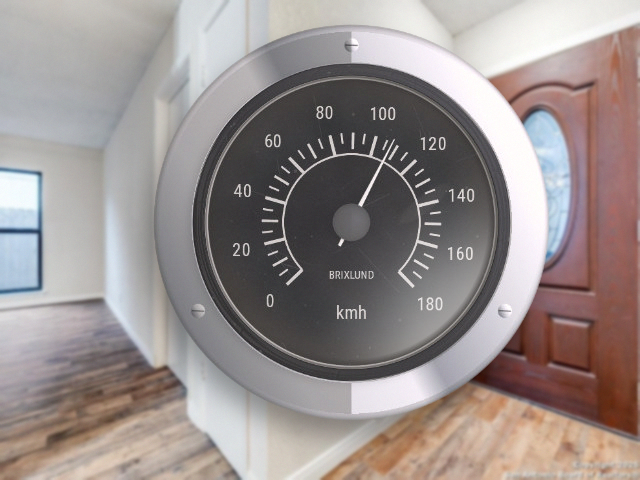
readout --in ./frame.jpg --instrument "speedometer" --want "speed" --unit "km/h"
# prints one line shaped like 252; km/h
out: 107.5; km/h
